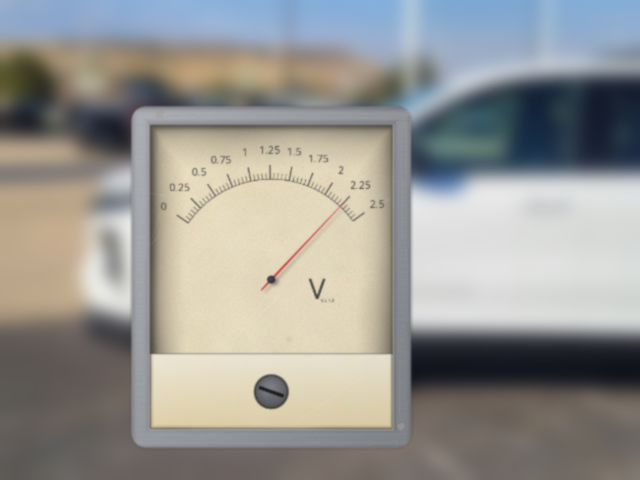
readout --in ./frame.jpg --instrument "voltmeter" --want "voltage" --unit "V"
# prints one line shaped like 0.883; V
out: 2.25; V
